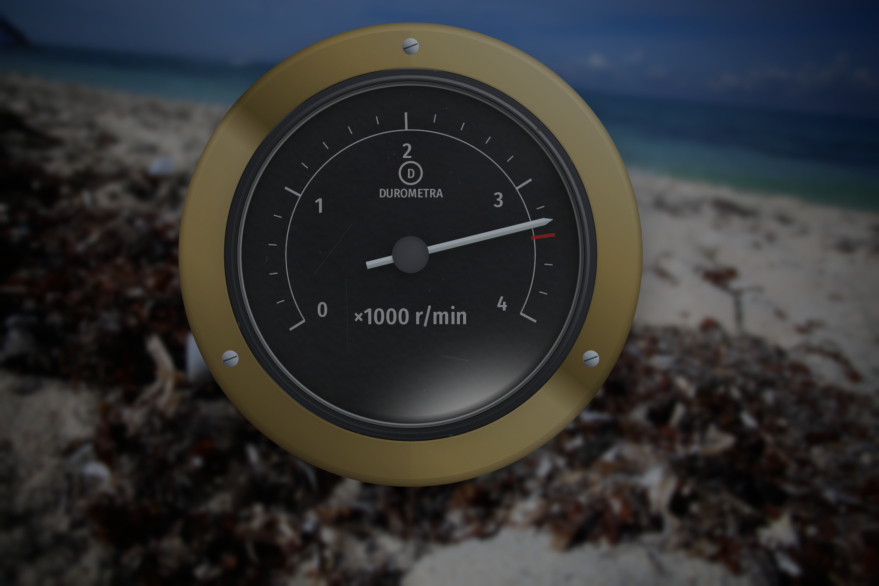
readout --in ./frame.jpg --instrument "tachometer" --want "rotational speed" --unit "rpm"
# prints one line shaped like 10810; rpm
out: 3300; rpm
